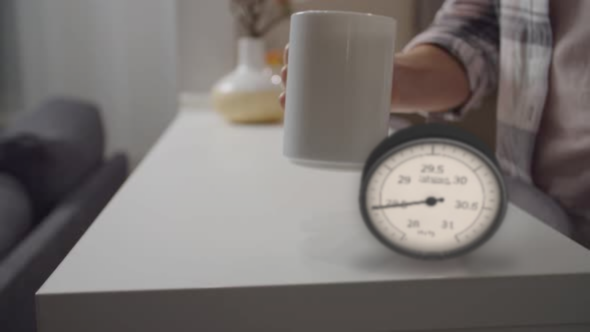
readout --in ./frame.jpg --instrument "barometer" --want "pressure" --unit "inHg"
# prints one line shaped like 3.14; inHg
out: 28.5; inHg
